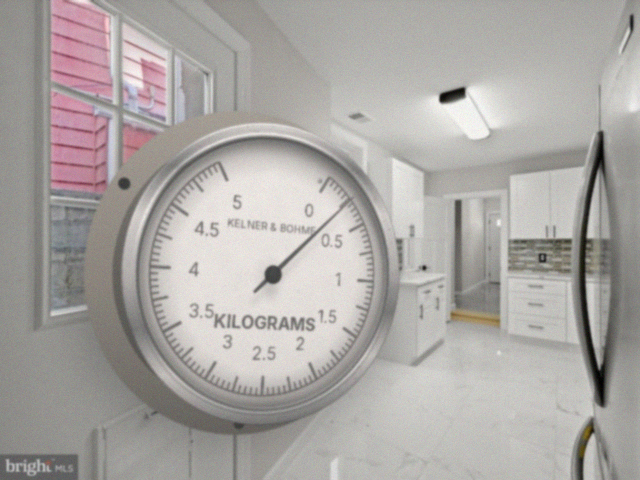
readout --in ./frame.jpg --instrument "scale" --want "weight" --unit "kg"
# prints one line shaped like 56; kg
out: 0.25; kg
